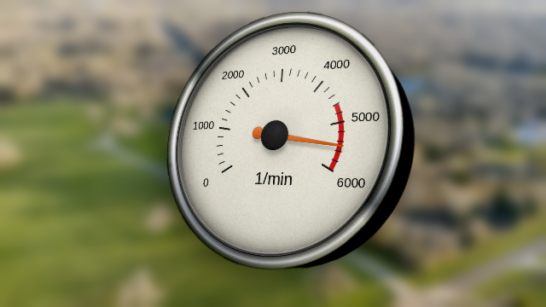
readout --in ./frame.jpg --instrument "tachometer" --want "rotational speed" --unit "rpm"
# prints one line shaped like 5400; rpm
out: 5500; rpm
